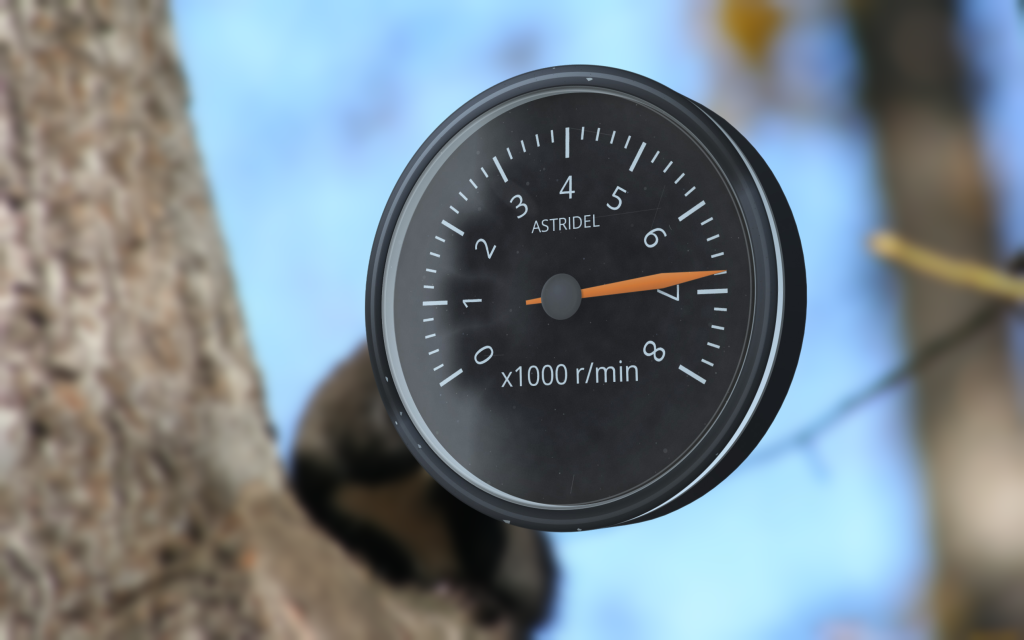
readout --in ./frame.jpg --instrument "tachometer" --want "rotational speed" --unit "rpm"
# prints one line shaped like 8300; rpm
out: 6800; rpm
